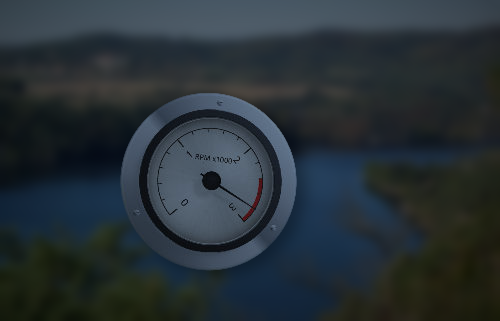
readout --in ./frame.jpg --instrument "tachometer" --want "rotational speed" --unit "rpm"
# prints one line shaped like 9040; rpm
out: 2800; rpm
